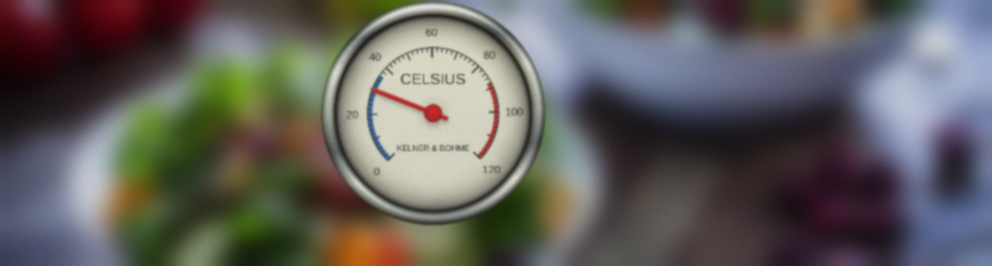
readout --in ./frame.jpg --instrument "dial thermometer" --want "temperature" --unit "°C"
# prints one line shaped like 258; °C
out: 30; °C
